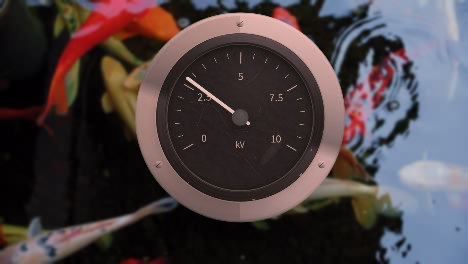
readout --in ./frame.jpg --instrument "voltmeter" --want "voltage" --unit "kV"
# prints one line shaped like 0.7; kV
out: 2.75; kV
